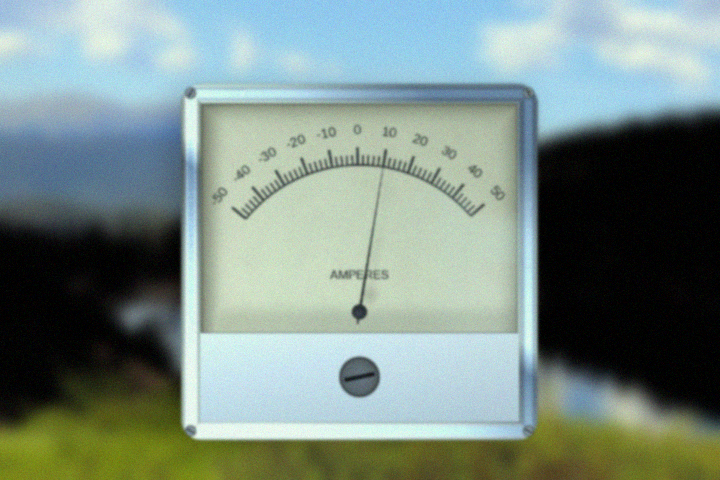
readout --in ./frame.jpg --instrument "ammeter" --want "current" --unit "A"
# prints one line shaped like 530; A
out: 10; A
